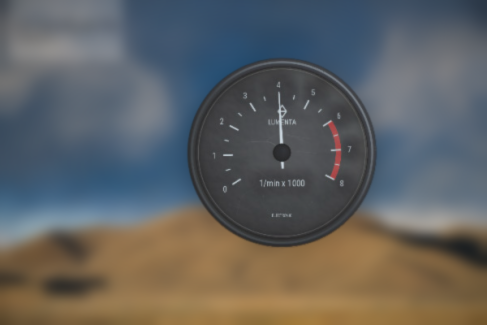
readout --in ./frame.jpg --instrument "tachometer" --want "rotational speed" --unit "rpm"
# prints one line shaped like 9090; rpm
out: 4000; rpm
